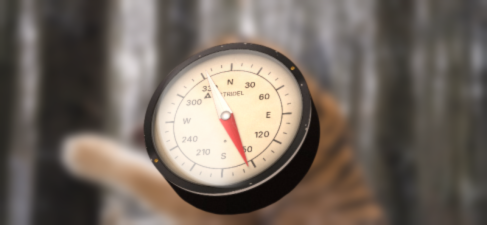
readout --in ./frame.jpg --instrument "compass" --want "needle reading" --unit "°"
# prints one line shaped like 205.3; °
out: 155; °
